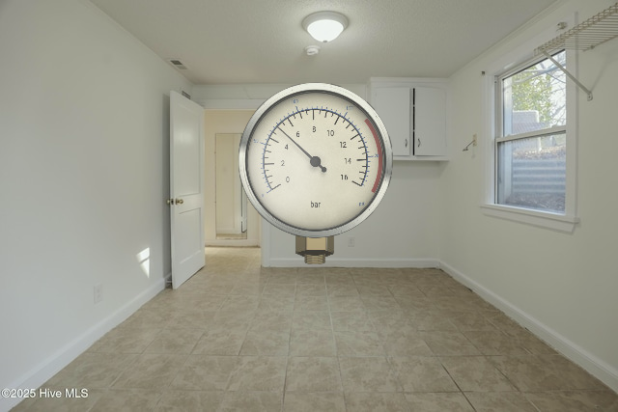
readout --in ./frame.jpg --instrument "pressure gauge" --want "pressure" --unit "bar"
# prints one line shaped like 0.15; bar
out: 5; bar
